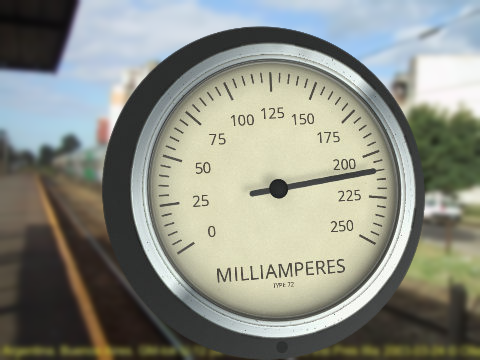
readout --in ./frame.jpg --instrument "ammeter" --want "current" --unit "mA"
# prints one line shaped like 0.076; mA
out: 210; mA
